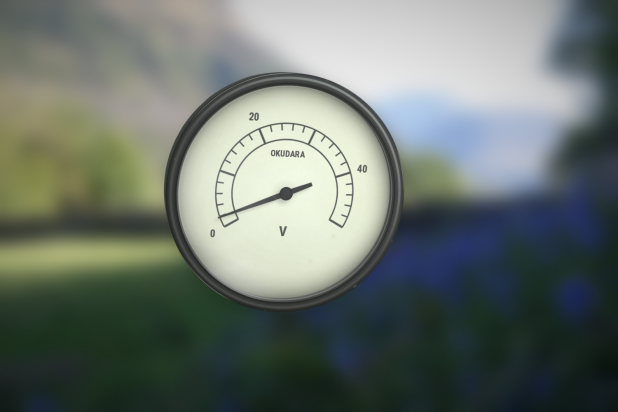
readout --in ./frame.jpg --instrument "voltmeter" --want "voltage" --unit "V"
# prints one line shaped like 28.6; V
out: 2; V
